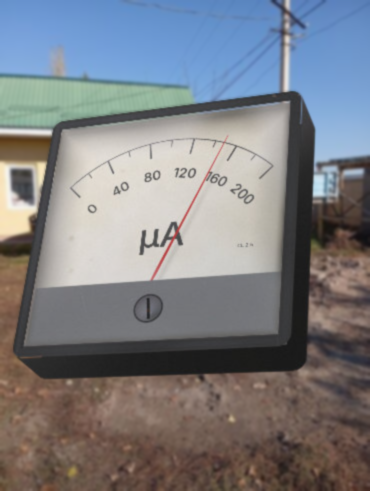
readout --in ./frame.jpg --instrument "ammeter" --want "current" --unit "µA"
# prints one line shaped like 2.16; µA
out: 150; µA
